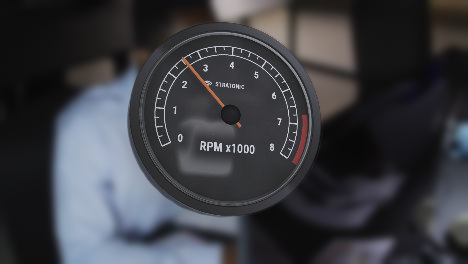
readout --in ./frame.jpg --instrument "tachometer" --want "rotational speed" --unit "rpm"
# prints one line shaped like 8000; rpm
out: 2500; rpm
